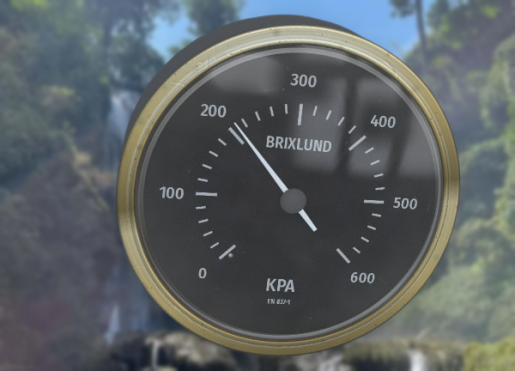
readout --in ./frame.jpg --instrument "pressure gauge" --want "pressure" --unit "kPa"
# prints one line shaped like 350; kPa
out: 210; kPa
